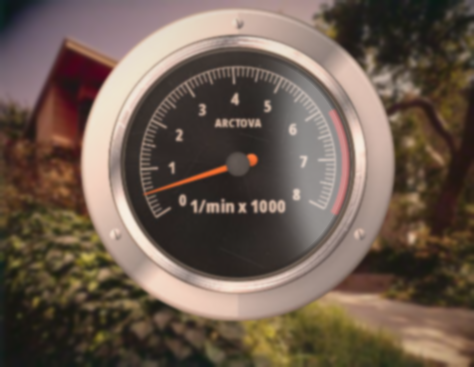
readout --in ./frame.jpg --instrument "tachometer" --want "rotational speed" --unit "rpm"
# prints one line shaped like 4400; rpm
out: 500; rpm
